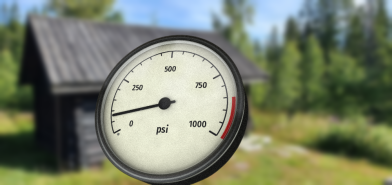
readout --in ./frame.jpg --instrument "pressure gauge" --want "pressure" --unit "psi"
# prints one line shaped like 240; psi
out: 75; psi
